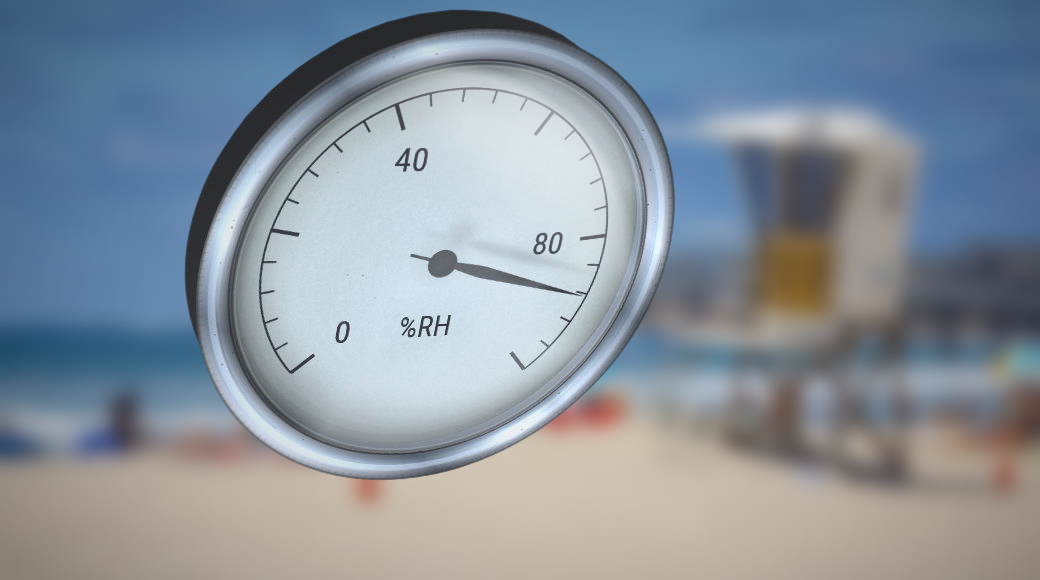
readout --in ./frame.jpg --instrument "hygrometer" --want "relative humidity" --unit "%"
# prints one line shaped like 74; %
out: 88; %
